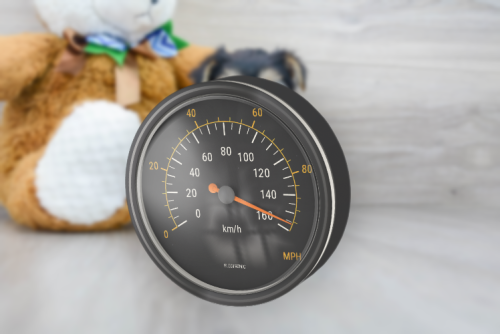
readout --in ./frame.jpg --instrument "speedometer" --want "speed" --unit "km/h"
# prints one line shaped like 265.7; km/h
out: 155; km/h
